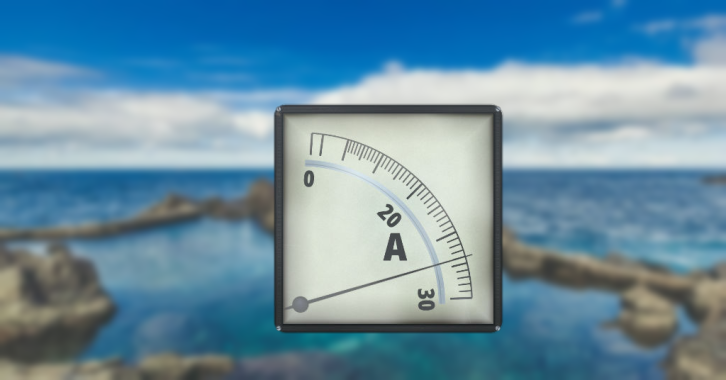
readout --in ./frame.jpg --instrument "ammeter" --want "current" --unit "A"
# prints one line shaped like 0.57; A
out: 27; A
